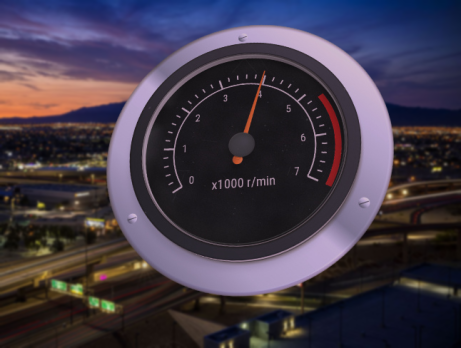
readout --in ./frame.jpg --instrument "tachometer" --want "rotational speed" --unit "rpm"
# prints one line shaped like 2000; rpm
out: 4000; rpm
